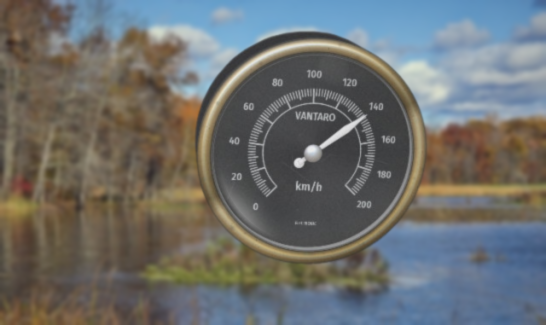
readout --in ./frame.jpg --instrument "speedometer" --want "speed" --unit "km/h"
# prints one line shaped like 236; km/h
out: 140; km/h
